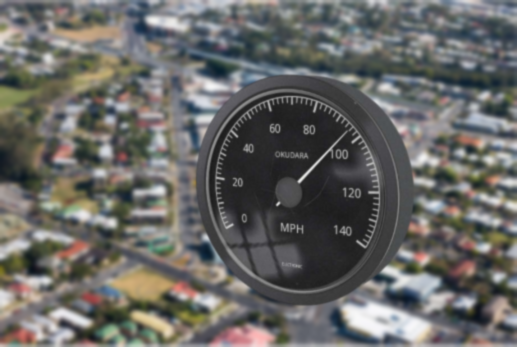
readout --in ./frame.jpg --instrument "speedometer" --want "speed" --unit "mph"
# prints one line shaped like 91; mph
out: 96; mph
